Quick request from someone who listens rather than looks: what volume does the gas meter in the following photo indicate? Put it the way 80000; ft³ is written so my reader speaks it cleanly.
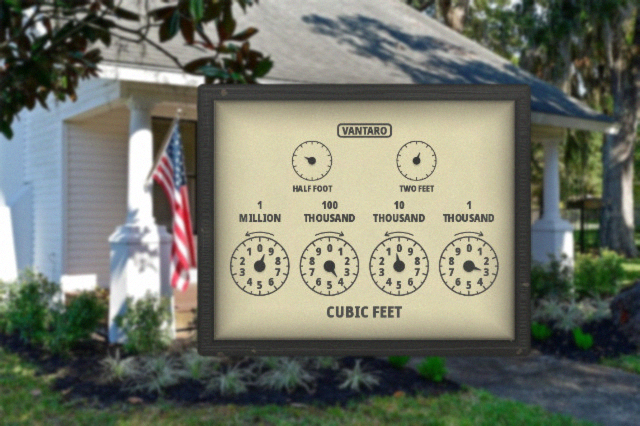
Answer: 940300; ft³
